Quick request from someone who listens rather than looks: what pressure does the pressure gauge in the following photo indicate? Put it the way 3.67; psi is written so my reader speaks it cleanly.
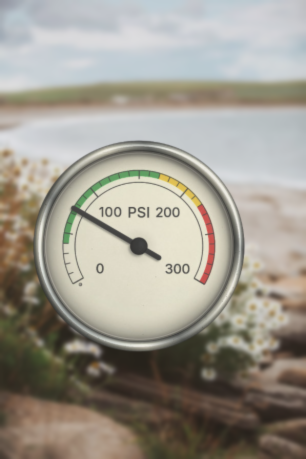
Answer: 75; psi
